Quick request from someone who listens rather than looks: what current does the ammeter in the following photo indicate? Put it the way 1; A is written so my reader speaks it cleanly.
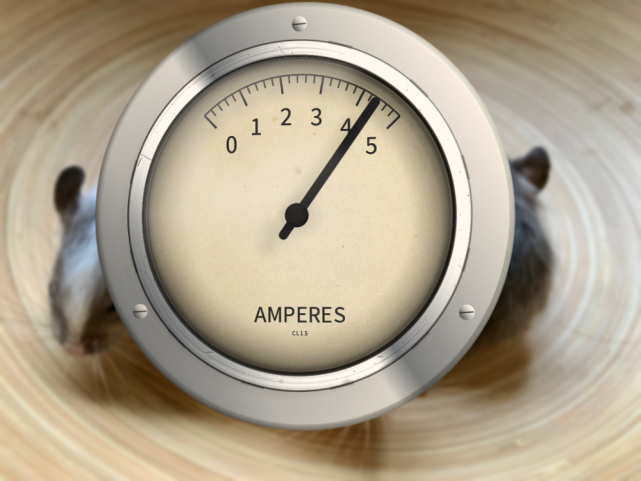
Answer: 4.4; A
